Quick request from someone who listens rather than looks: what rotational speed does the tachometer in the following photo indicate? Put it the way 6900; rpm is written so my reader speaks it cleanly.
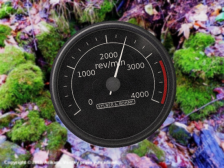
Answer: 2400; rpm
